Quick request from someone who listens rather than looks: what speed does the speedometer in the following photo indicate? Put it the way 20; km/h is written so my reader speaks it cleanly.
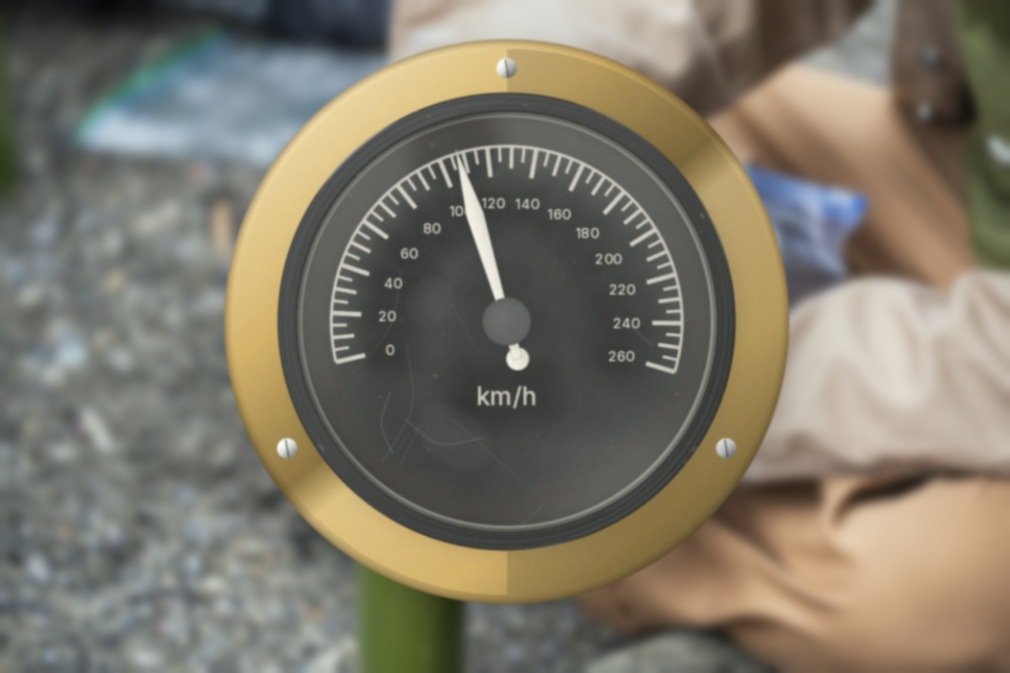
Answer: 107.5; km/h
